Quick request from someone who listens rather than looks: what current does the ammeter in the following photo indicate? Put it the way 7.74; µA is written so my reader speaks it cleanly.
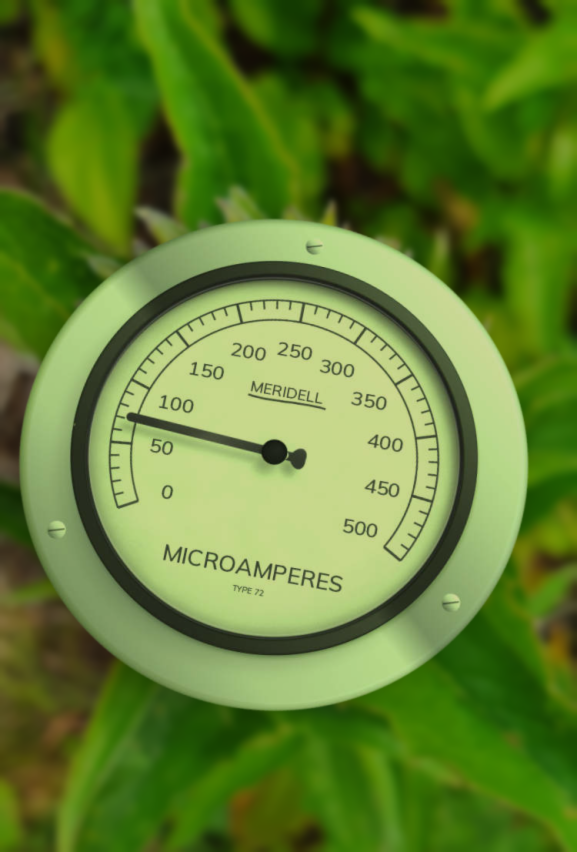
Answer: 70; µA
